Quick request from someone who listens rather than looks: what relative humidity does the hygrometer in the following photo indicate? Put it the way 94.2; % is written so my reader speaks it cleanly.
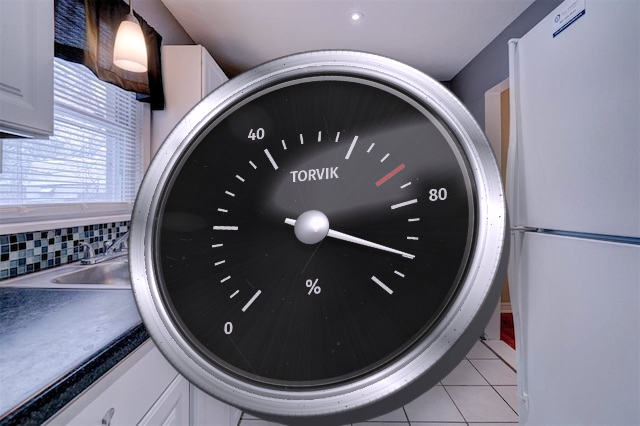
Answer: 92; %
